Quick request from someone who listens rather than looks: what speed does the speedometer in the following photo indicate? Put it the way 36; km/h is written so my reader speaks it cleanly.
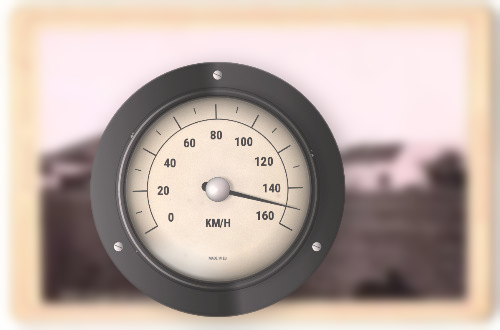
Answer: 150; km/h
